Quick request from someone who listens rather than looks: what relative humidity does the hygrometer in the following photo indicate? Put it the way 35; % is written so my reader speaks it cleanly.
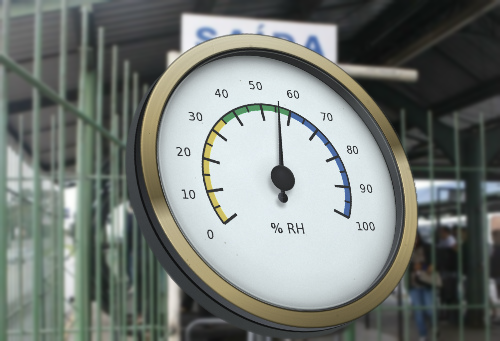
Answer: 55; %
